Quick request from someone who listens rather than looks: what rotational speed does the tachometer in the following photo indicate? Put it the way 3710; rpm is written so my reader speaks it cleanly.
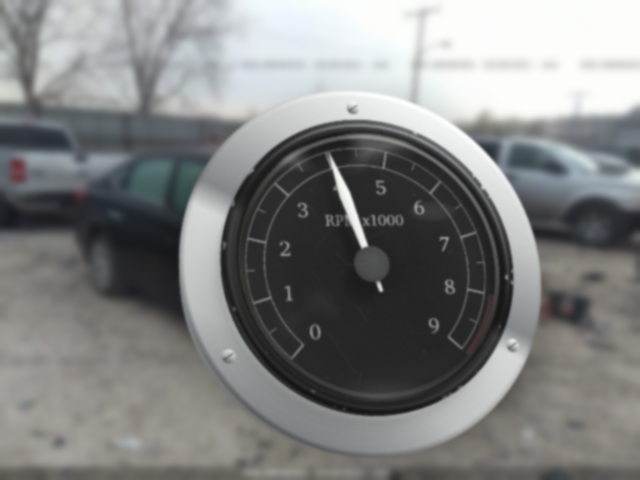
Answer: 4000; rpm
